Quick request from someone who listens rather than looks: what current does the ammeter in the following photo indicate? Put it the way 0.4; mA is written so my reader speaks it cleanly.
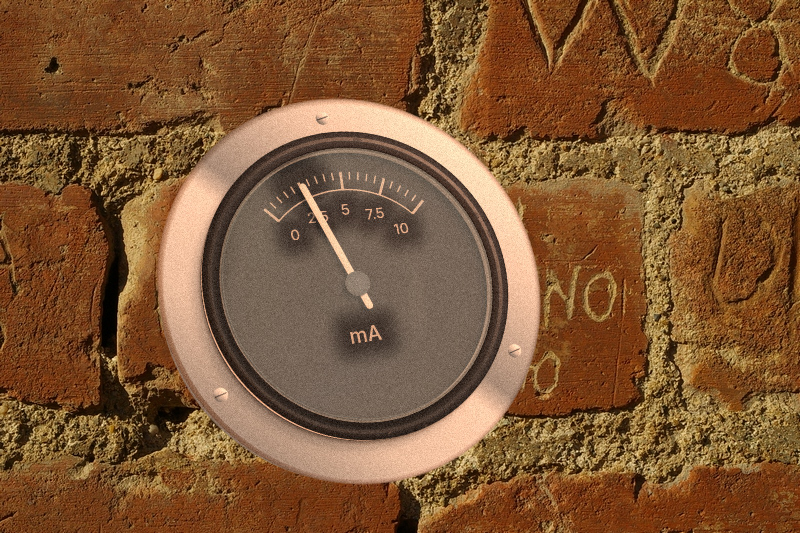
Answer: 2.5; mA
